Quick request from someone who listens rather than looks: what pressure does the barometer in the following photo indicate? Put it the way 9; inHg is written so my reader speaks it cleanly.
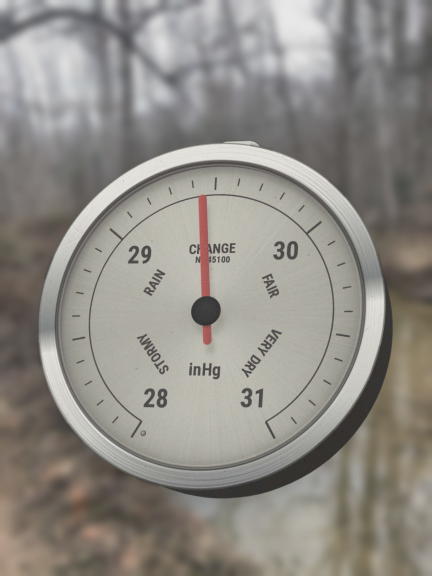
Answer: 29.45; inHg
